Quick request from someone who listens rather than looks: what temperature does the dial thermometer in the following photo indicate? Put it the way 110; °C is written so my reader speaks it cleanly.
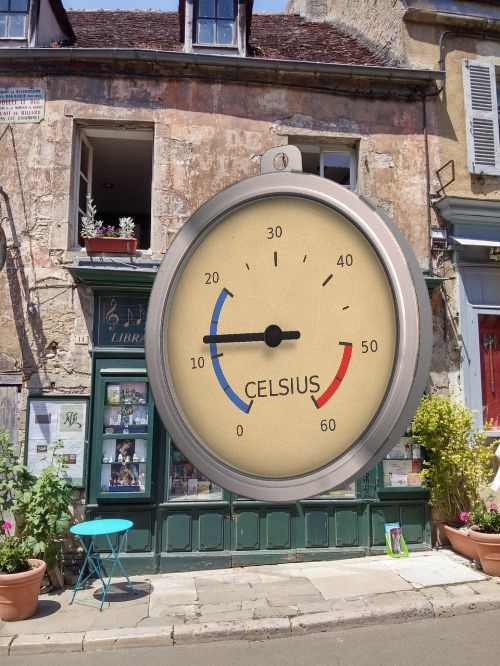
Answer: 12.5; °C
